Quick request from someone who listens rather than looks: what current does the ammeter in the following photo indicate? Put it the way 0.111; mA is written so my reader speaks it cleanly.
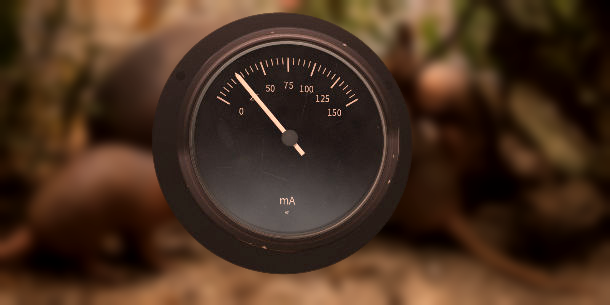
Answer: 25; mA
